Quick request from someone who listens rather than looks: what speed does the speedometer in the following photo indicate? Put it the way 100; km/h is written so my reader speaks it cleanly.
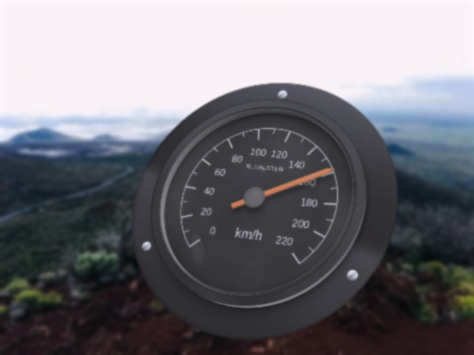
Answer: 160; km/h
